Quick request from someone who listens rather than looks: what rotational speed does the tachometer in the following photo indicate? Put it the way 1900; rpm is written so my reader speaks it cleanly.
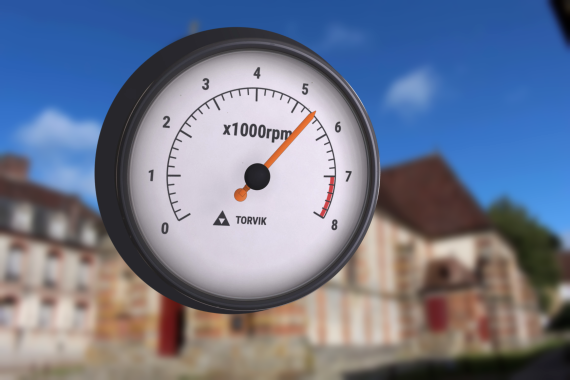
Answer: 5400; rpm
